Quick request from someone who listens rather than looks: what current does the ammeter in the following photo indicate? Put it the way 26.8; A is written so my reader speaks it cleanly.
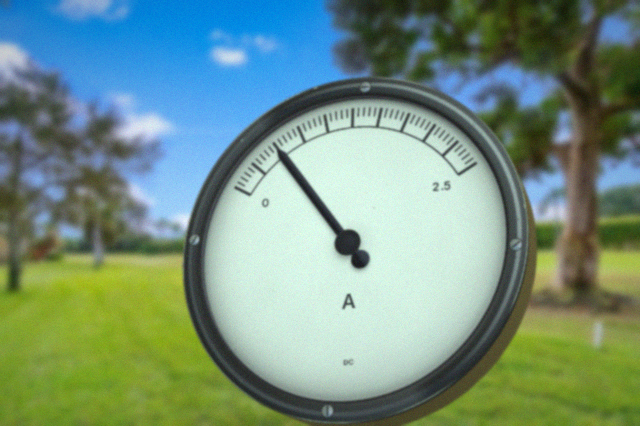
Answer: 0.5; A
